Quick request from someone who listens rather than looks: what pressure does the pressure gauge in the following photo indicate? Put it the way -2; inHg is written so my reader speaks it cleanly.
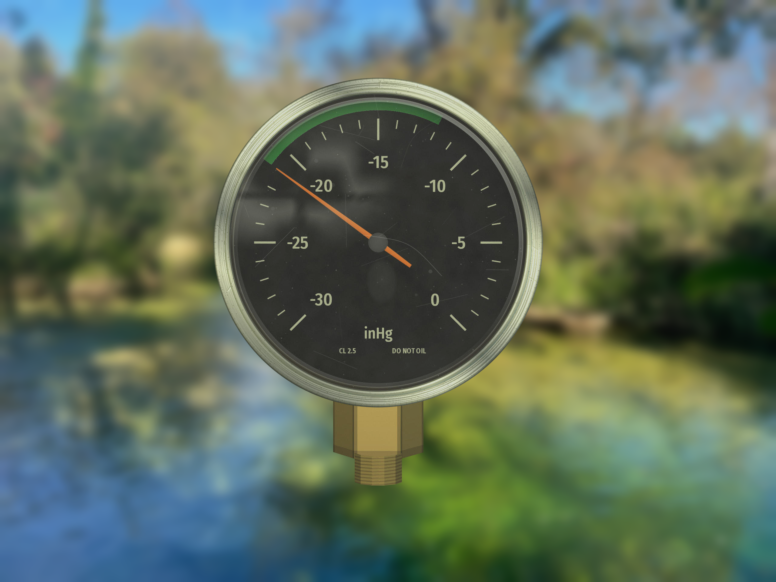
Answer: -21; inHg
